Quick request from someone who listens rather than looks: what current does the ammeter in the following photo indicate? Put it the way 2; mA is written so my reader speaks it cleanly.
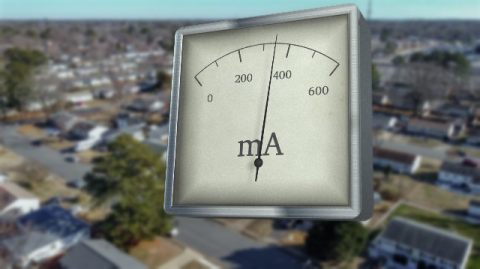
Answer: 350; mA
